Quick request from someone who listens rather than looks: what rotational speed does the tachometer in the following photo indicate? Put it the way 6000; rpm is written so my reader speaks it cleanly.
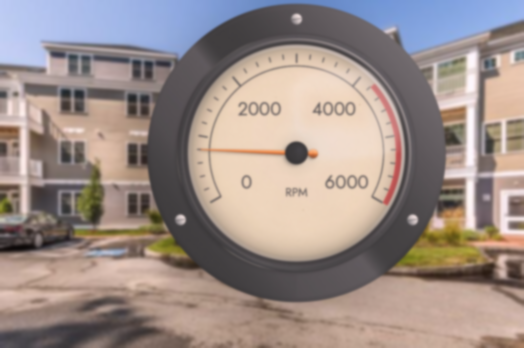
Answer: 800; rpm
